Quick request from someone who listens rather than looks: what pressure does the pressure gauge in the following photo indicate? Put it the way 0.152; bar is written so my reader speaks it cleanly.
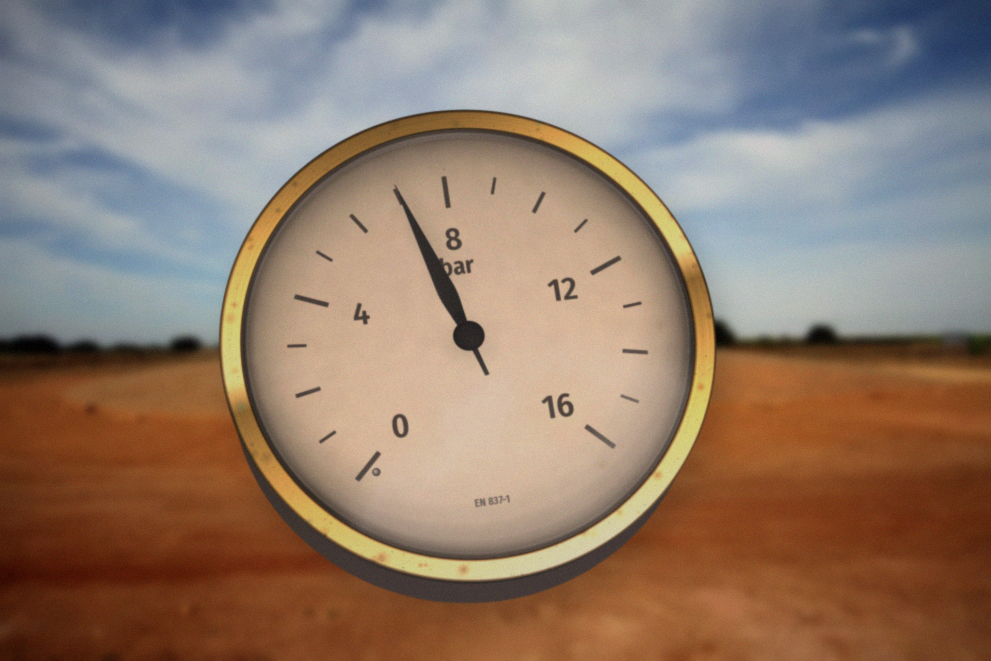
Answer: 7; bar
